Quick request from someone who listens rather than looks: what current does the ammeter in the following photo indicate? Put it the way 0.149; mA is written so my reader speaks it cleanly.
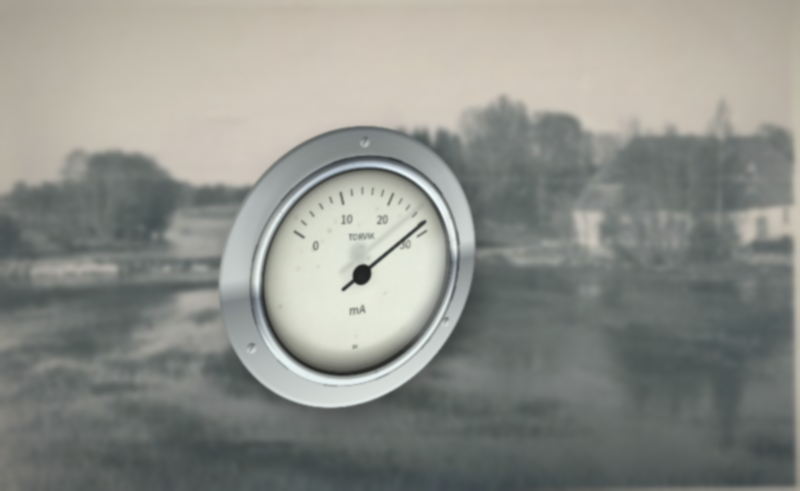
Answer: 28; mA
